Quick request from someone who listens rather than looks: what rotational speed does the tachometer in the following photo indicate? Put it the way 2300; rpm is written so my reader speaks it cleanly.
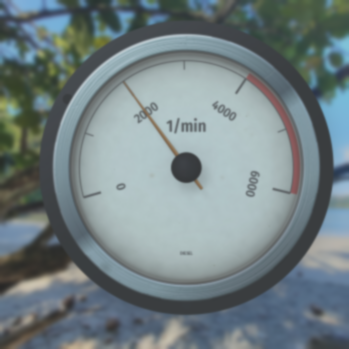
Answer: 2000; rpm
